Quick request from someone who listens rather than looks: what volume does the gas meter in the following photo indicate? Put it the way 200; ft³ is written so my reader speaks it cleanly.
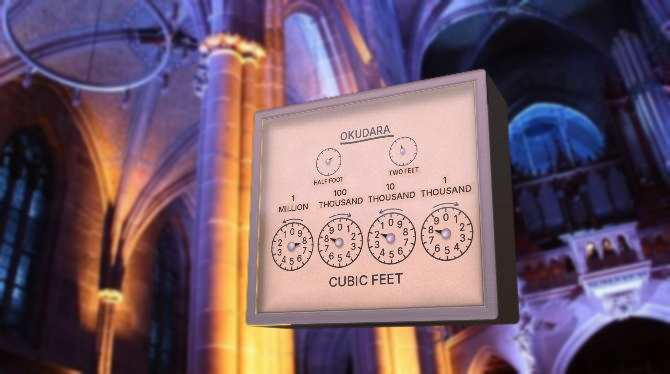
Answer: 781800; ft³
